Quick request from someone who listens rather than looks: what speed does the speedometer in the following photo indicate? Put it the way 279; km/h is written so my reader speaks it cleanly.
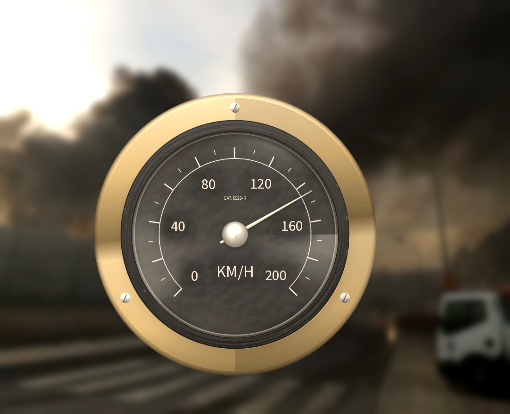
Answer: 145; km/h
